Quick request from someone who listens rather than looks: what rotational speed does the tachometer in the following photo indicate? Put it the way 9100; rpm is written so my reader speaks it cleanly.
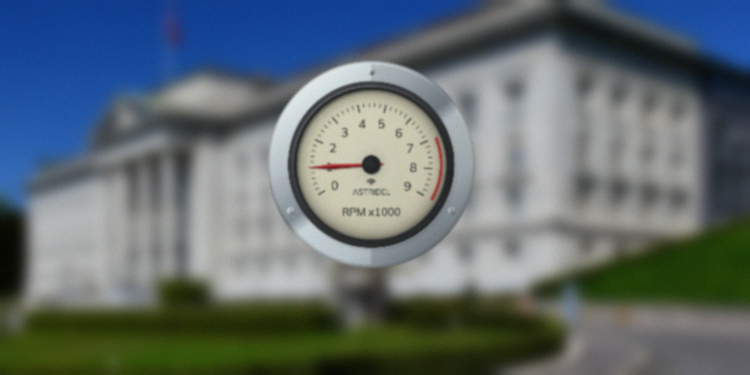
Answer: 1000; rpm
